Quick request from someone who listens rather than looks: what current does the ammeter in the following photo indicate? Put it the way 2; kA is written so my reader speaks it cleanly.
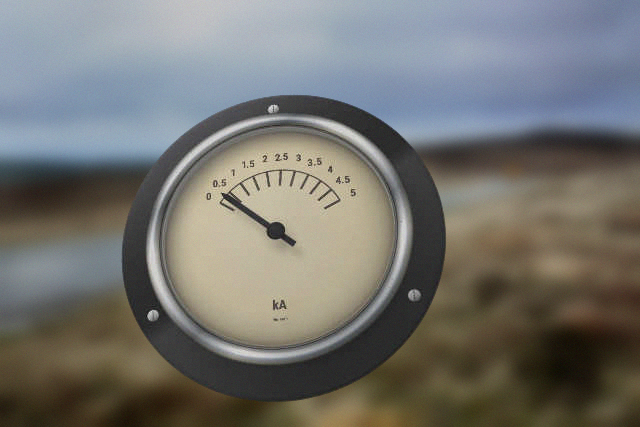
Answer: 0.25; kA
